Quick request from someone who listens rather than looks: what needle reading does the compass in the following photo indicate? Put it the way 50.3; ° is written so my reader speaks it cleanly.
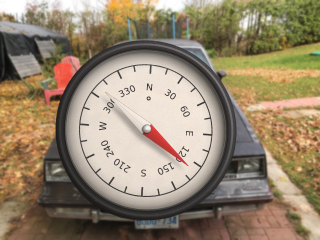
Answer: 127.5; °
